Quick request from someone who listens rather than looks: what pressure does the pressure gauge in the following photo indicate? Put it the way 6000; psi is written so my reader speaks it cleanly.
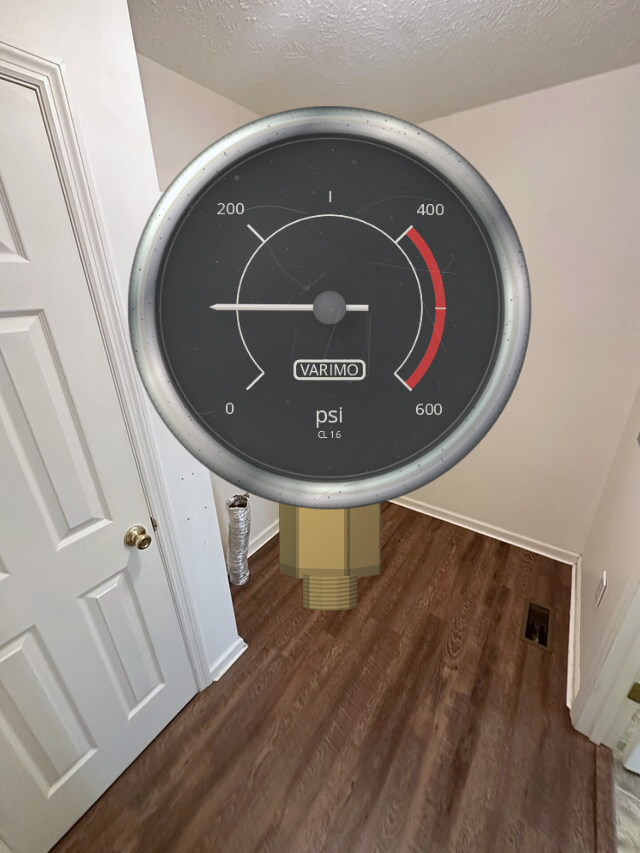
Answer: 100; psi
